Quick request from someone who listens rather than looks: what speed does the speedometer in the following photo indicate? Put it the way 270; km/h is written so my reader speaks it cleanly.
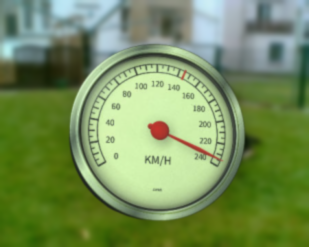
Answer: 235; km/h
